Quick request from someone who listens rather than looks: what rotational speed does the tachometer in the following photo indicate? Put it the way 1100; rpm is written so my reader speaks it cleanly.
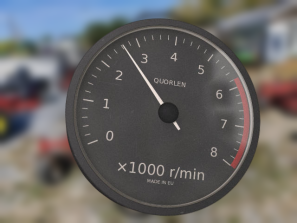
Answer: 2600; rpm
